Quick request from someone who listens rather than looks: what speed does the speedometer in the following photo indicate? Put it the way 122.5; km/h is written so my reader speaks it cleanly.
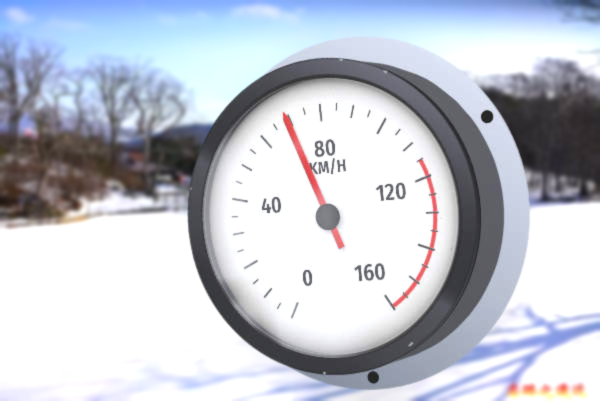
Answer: 70; km/h
